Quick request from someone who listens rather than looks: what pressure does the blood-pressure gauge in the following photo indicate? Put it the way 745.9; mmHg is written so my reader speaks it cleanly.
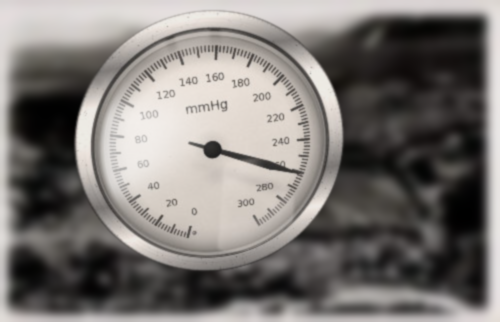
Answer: 260; mmHg
